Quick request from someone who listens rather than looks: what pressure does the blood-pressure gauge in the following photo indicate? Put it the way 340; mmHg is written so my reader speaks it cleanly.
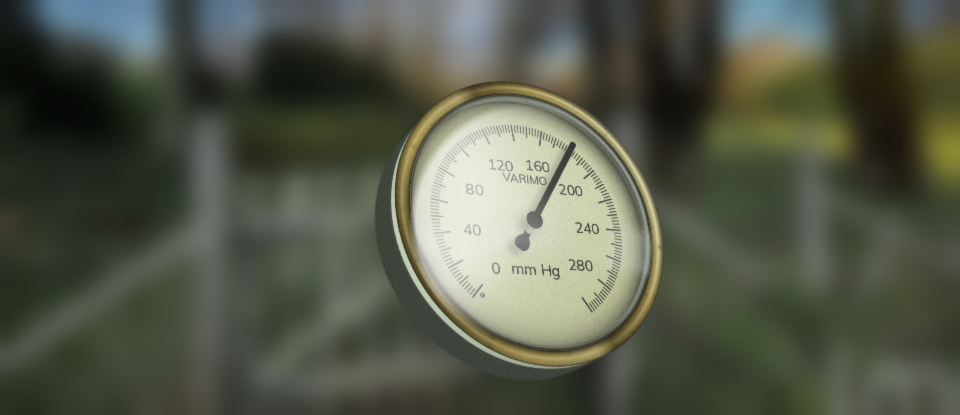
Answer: 180; mmHg
